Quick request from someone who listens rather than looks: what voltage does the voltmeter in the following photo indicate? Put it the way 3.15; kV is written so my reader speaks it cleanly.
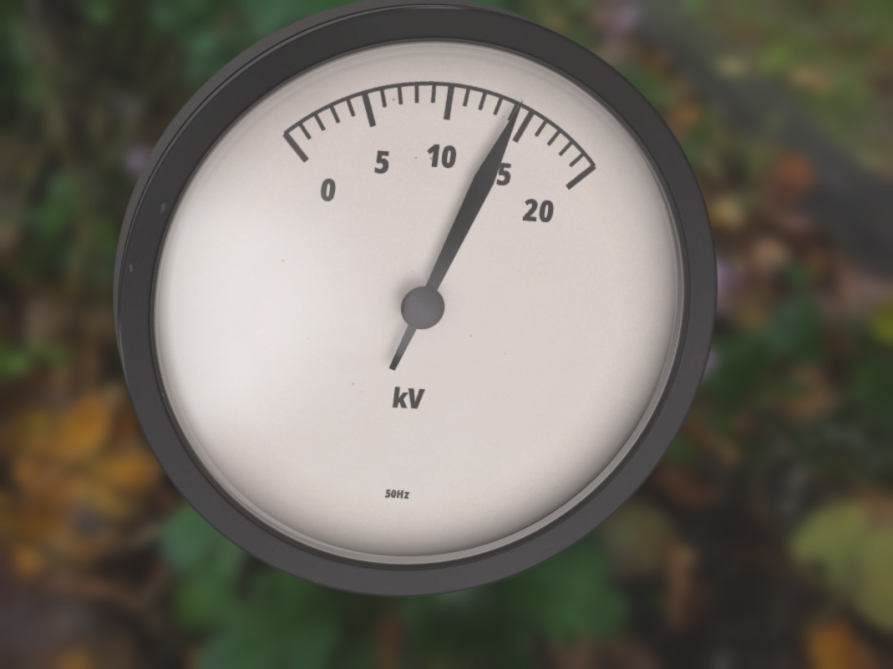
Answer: 14; kV
